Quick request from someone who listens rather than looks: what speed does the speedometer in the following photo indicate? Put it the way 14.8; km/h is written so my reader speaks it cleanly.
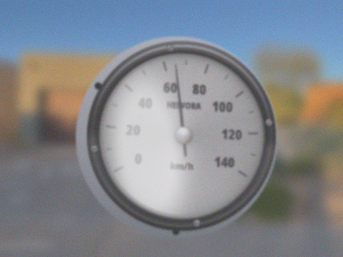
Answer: 65; km/h
